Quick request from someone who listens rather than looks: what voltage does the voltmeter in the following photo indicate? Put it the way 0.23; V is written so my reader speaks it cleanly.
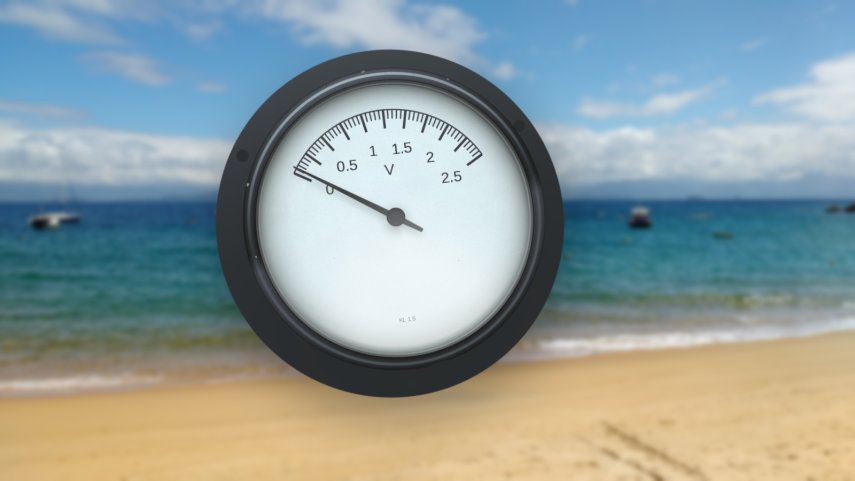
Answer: 0.05; V
